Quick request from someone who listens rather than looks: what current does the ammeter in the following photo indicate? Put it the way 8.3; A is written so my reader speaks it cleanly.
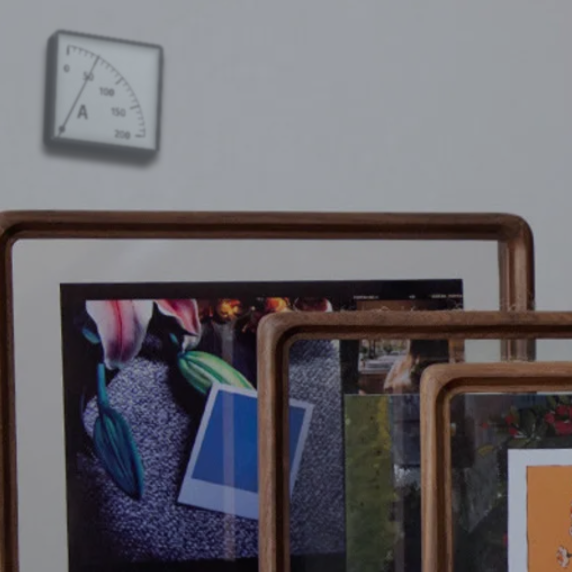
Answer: 50; A
